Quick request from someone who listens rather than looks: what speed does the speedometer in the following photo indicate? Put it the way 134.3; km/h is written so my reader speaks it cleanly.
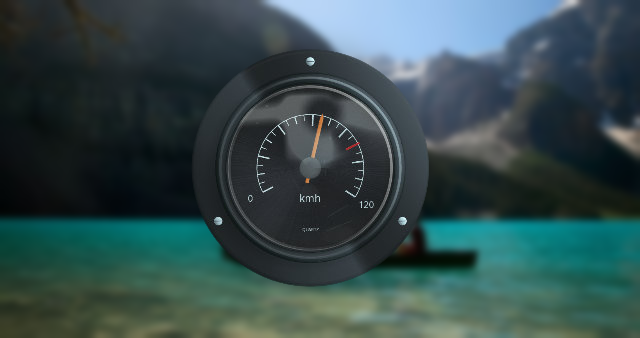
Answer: 65; km/h
